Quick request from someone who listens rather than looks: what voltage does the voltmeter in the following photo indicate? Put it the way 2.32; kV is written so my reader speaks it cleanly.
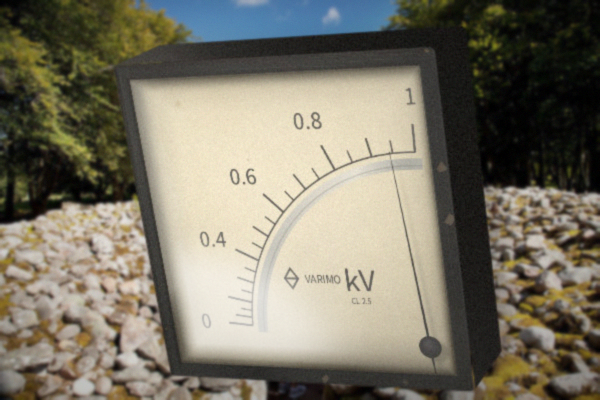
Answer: 0.95; kV
